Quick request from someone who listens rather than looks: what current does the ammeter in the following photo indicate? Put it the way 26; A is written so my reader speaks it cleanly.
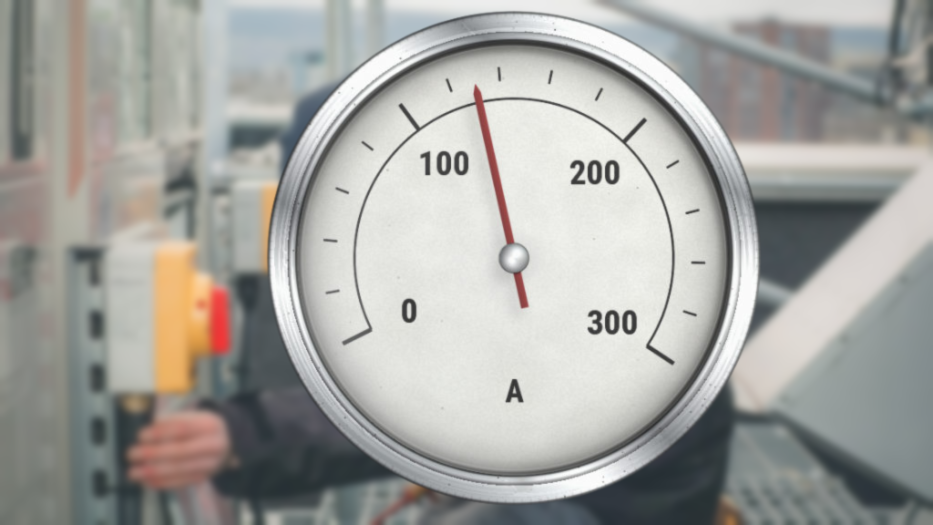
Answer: 130; A
